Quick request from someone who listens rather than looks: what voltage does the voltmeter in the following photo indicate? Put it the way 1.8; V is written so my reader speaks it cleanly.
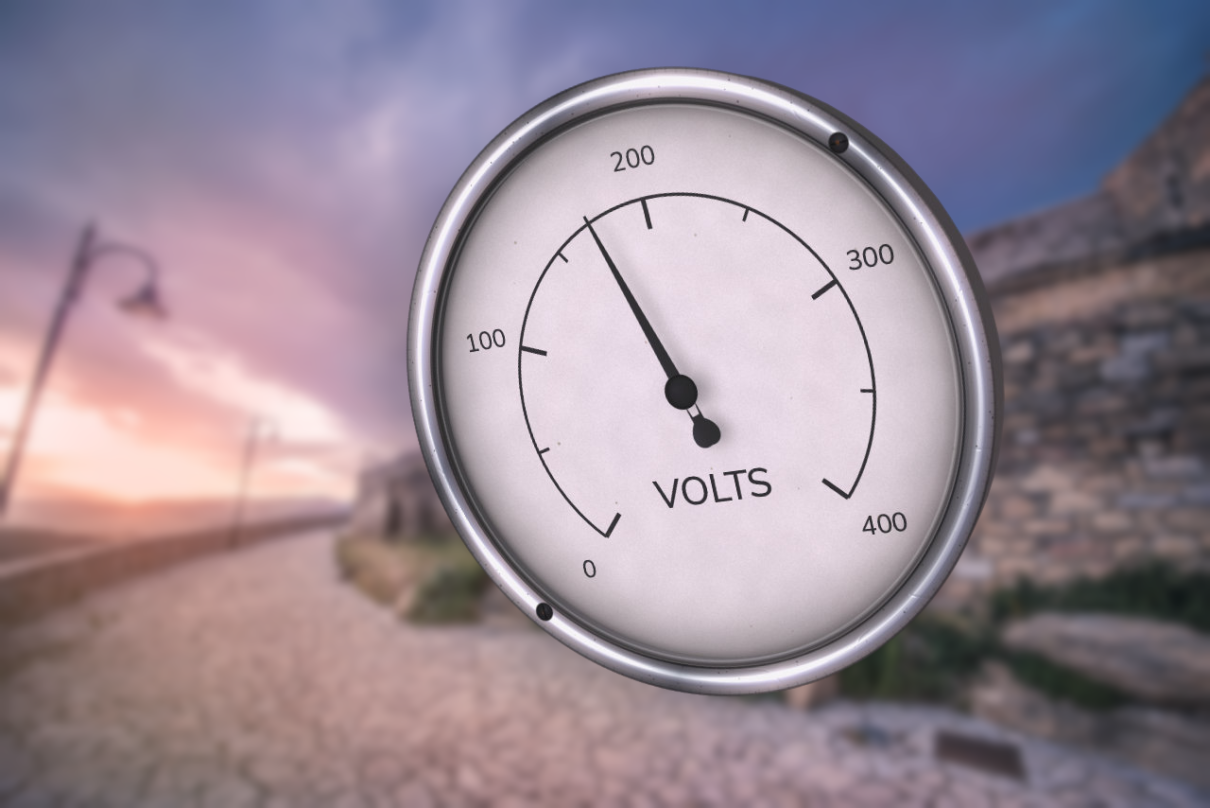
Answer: 175; V
